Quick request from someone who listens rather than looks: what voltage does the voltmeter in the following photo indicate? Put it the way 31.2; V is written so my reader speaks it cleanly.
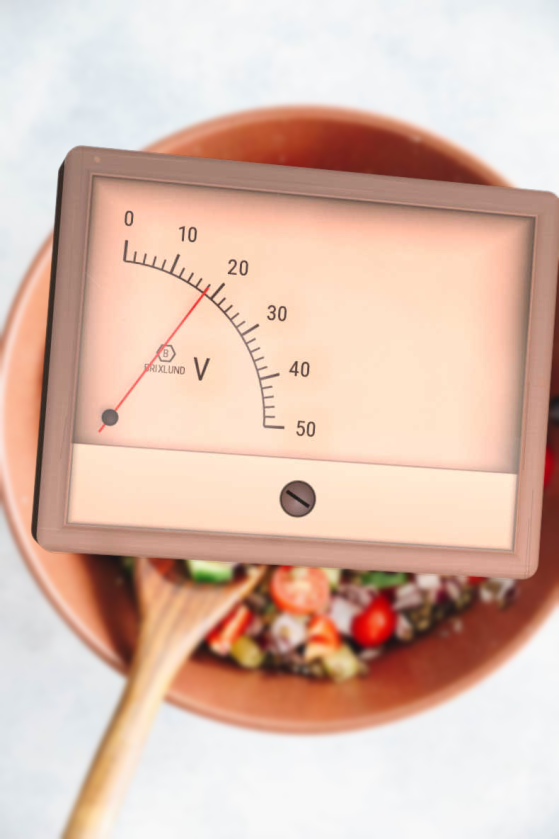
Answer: 18; V
